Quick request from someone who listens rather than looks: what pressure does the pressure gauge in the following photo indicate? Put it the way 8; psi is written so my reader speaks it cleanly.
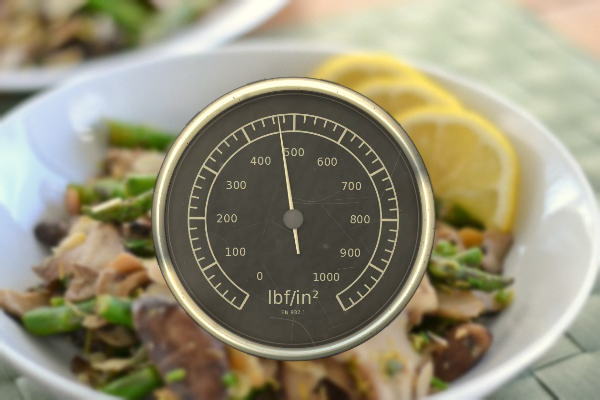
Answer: 470; psi
